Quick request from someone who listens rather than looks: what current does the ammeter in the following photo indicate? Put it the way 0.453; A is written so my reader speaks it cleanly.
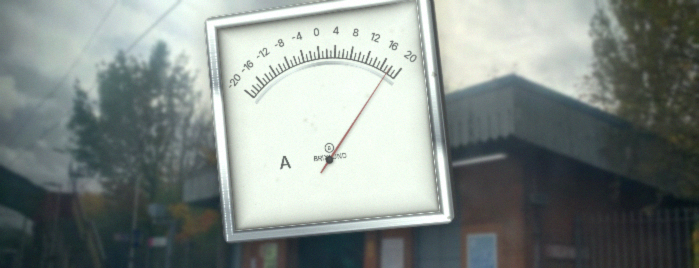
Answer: 18; A
